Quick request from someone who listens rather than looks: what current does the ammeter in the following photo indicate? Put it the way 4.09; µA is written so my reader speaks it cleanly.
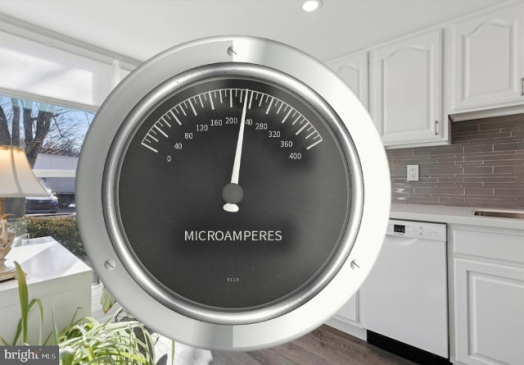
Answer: 230; µA
